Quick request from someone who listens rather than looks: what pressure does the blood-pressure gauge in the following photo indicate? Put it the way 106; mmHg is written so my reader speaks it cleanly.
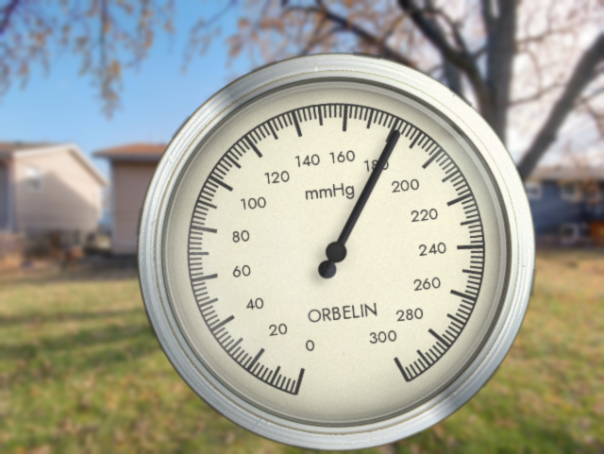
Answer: 182; mmHg
